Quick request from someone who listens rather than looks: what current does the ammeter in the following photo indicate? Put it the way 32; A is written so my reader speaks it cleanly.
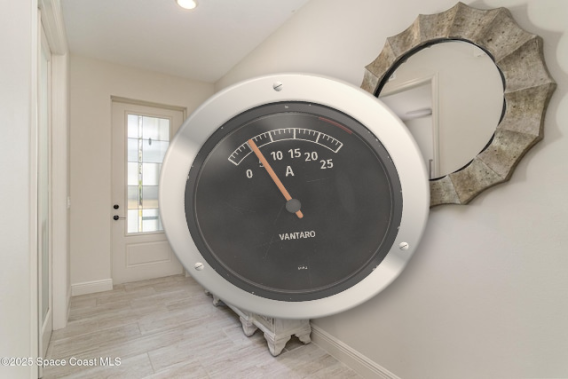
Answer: 6; A
